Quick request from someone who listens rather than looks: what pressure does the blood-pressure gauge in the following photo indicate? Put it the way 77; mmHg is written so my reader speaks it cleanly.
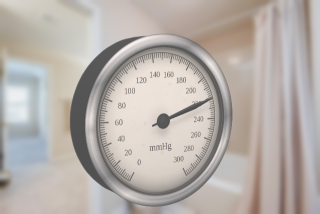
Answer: 220; mmHg
